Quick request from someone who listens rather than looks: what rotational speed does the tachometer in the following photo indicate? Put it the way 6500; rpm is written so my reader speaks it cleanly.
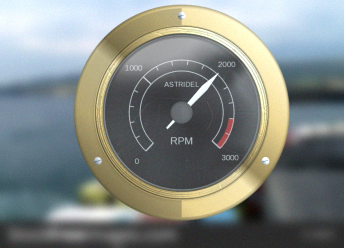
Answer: 2000; rpm
